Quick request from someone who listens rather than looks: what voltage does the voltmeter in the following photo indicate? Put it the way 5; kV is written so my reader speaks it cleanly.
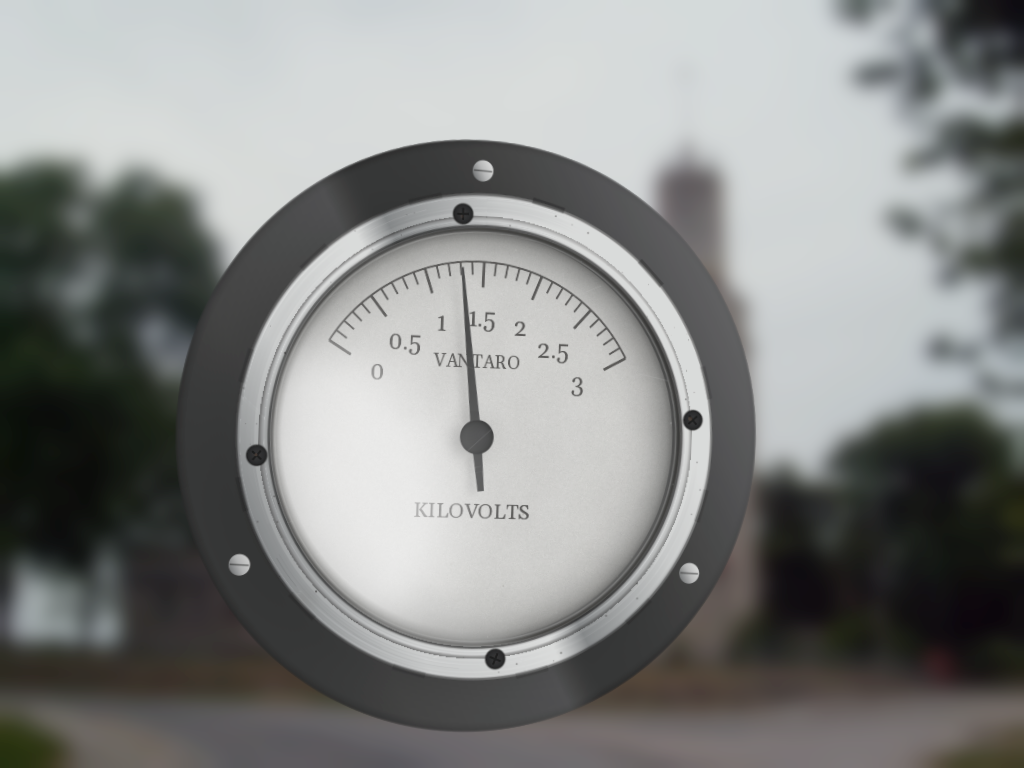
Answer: 1.3; kV
